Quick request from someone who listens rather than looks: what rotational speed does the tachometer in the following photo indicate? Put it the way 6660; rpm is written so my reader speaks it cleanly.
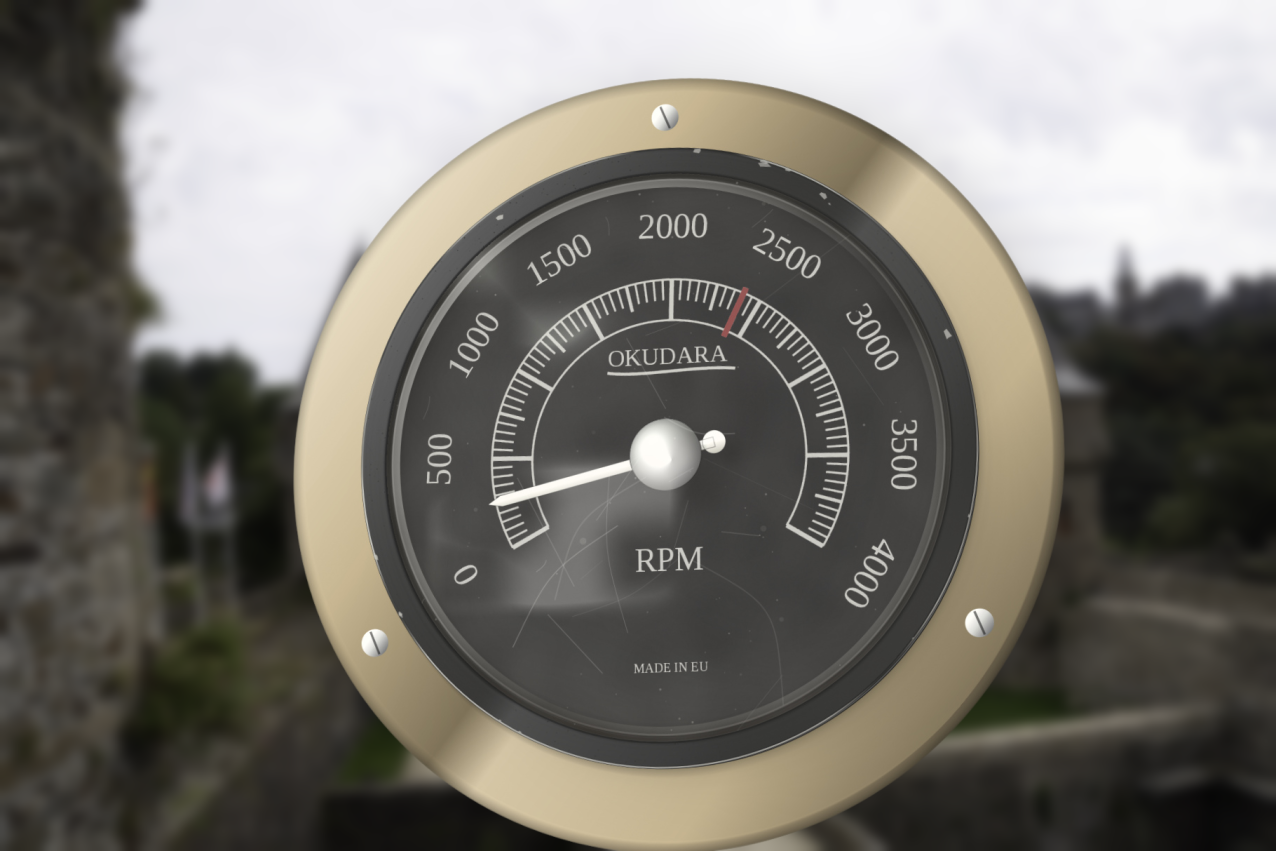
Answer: 250; rpm
